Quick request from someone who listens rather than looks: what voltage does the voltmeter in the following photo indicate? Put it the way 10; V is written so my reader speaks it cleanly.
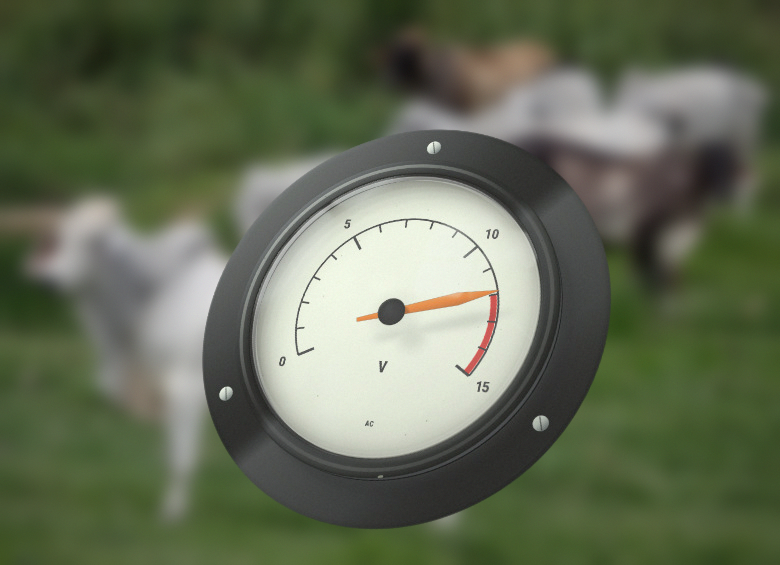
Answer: 12; V
